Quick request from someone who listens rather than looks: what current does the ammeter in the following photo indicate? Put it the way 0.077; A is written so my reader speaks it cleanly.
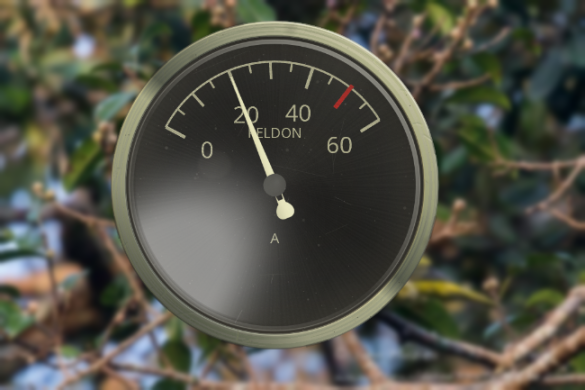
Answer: 20; A
